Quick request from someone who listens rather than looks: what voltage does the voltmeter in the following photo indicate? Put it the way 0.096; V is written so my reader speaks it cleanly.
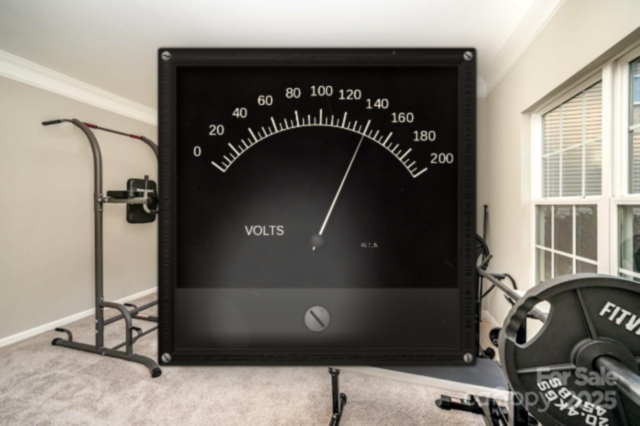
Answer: 140; V
